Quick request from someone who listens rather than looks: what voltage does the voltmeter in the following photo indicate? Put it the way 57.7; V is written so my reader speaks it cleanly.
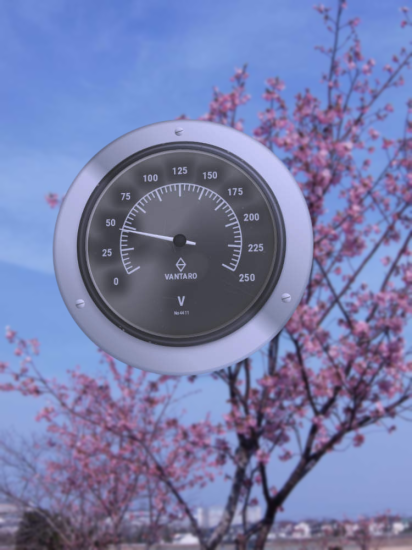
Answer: 45; V
